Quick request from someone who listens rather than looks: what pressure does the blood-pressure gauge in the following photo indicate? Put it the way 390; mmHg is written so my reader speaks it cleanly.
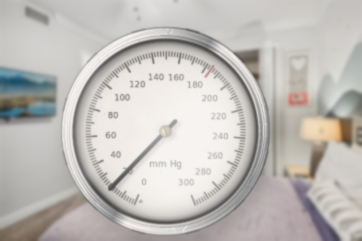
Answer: 20; mmHg
